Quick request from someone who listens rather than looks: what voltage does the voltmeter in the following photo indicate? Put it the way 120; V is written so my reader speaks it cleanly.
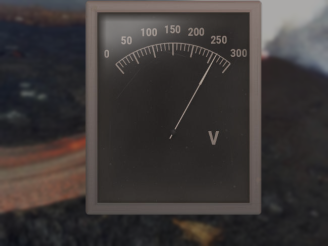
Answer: 260; V
